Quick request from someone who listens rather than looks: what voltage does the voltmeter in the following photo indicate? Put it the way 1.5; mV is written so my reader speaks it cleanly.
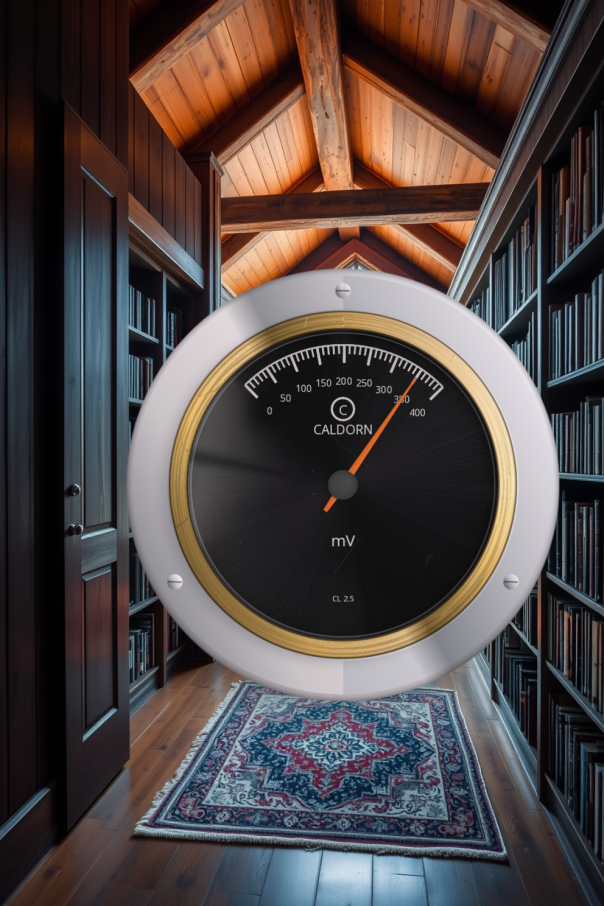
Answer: 350; mV
